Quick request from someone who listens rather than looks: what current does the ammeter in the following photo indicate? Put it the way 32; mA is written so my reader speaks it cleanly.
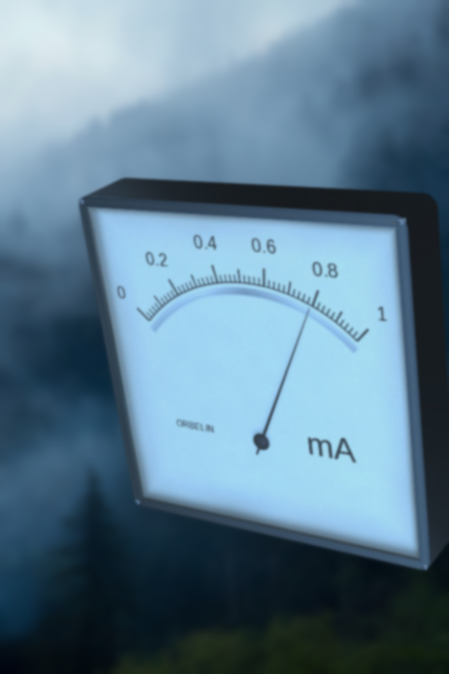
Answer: 0.8; mA
